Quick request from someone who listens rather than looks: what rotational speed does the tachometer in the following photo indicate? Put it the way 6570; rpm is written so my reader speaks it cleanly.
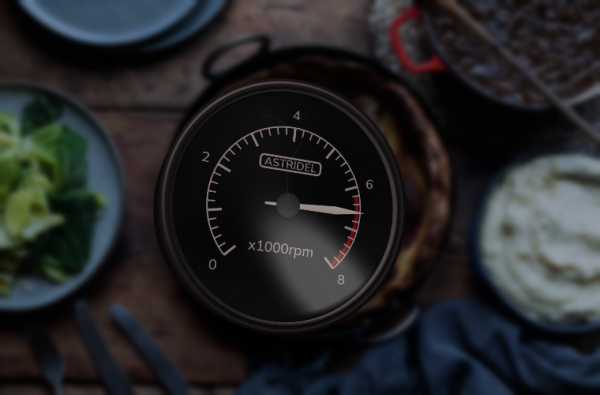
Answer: 6600; rpm
